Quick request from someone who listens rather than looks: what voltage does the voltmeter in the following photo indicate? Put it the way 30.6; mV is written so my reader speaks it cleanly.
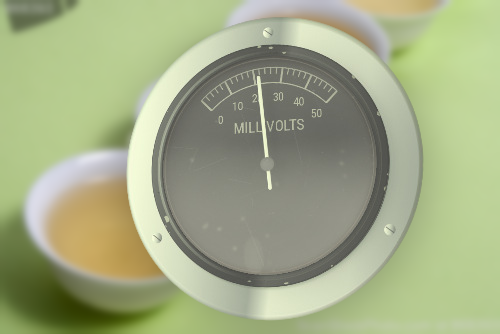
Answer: 22; mV
